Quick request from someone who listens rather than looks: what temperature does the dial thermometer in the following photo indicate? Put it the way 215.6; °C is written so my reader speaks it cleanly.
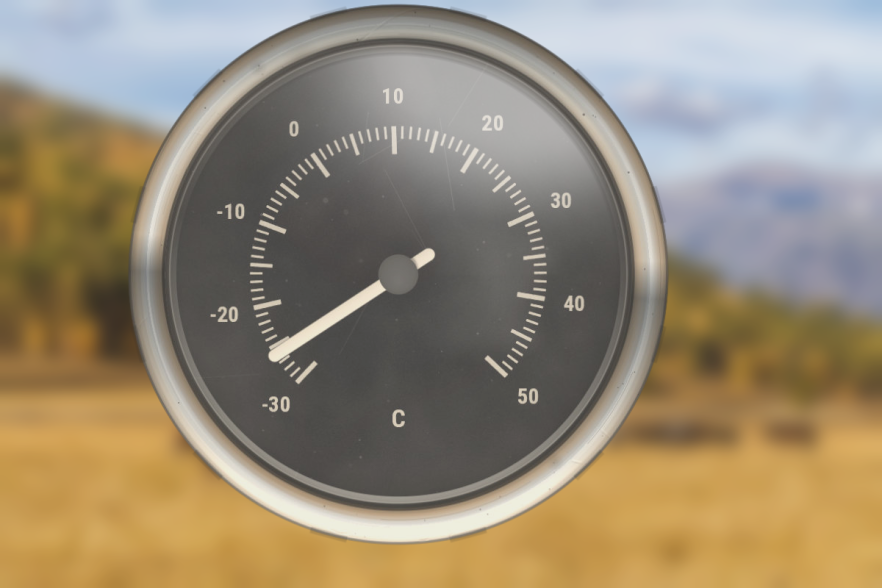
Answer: -26; °C
